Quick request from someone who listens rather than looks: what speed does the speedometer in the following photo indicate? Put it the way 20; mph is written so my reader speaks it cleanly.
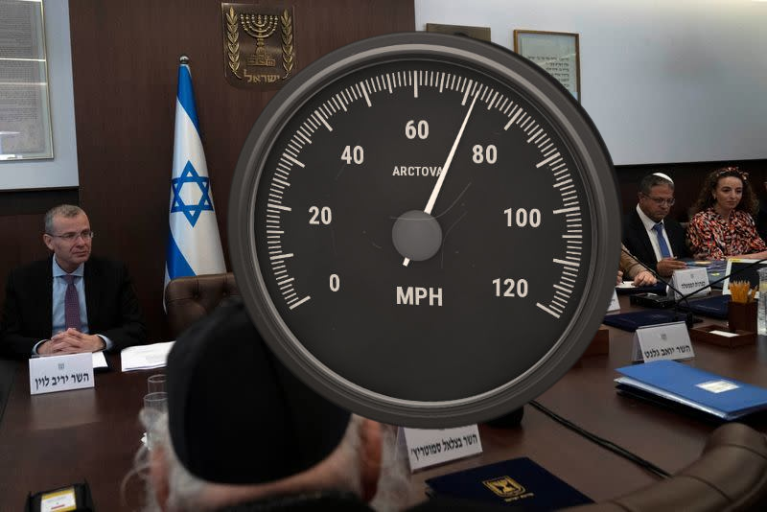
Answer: 72; mph
